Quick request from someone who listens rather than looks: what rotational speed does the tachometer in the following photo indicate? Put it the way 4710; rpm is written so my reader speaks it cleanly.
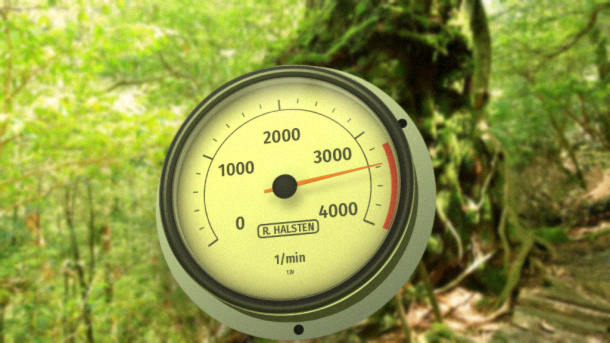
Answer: 3400; rpm
